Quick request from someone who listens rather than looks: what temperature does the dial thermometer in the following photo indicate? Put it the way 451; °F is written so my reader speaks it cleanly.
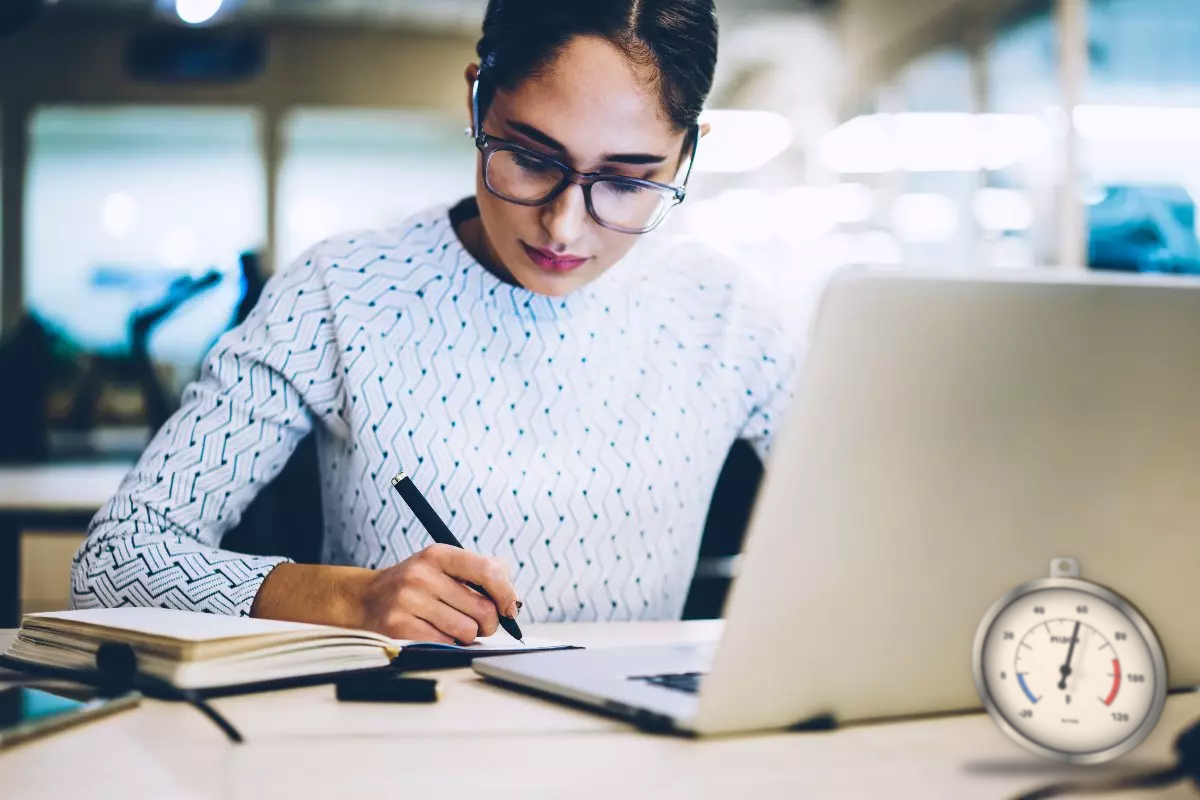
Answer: 60; °F
